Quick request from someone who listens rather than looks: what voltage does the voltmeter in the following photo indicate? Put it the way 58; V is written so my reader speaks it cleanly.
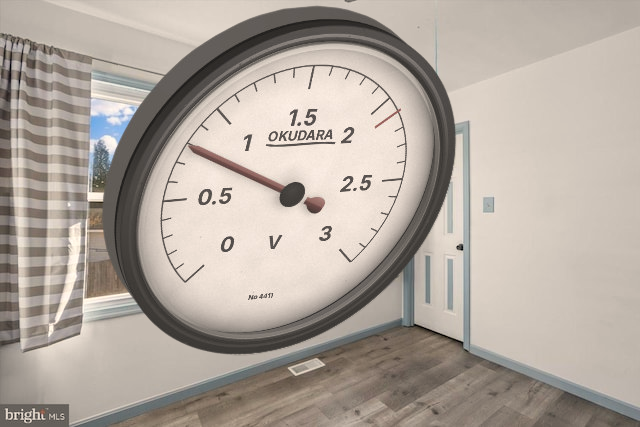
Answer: 0.8; V
